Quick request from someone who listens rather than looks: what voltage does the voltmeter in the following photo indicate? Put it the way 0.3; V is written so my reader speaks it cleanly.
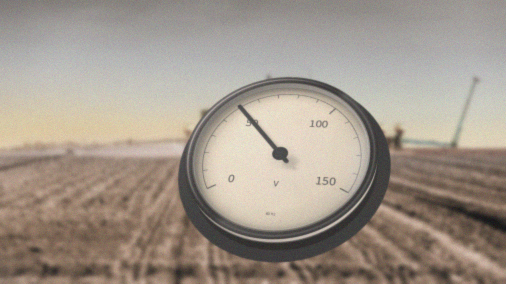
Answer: 50; V
